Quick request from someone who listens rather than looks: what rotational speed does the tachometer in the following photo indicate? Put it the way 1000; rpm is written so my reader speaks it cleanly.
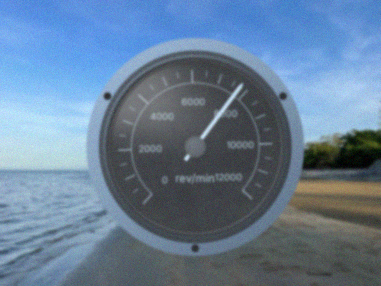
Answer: 7750; rpm
